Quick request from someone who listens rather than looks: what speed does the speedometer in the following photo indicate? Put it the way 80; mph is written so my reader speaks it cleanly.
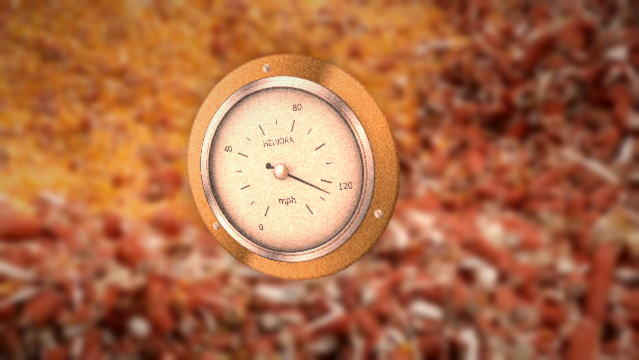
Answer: 125; mph
